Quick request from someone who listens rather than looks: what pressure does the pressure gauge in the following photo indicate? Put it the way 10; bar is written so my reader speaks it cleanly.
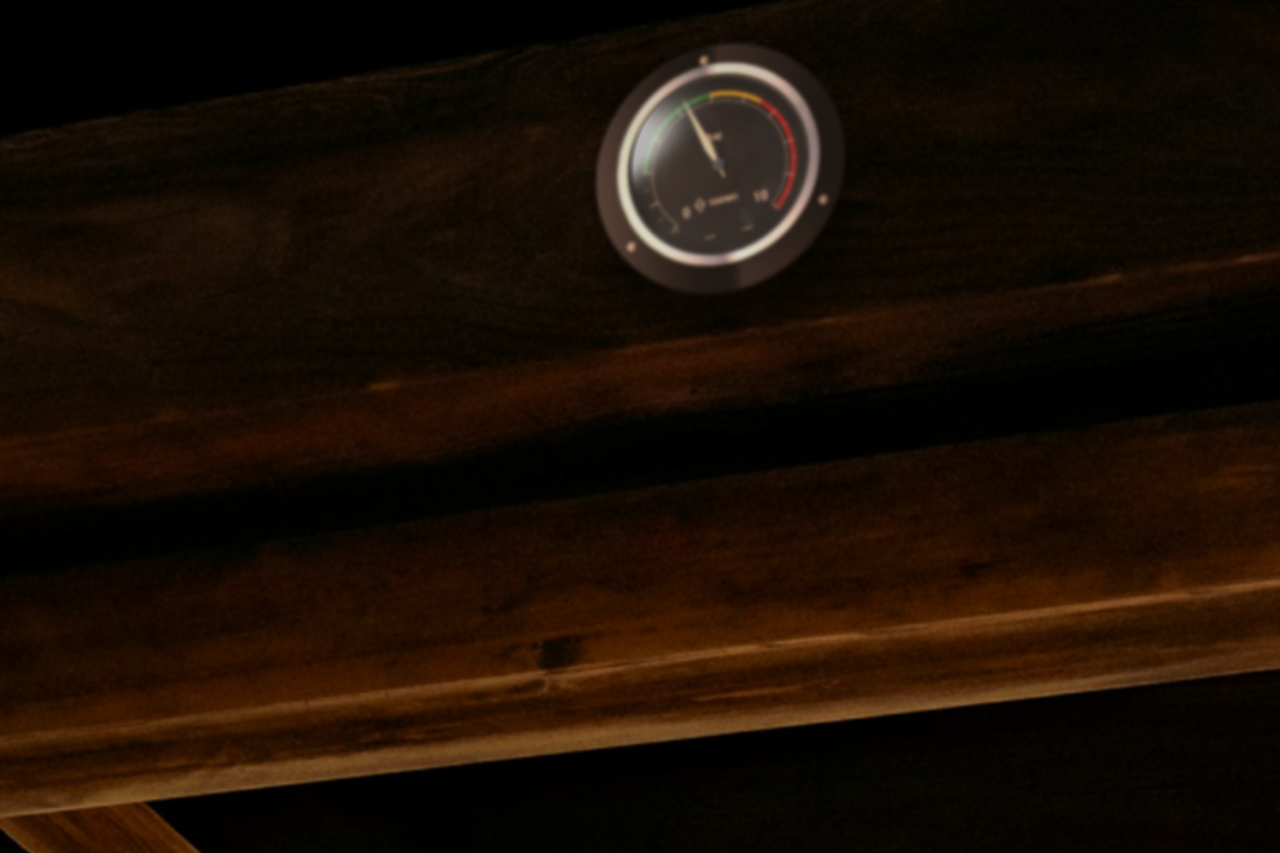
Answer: 4.25; bar
